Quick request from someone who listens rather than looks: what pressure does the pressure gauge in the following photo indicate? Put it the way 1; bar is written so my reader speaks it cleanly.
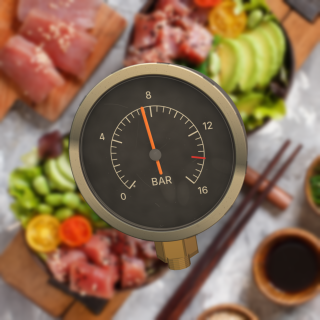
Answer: 7.5; bar
